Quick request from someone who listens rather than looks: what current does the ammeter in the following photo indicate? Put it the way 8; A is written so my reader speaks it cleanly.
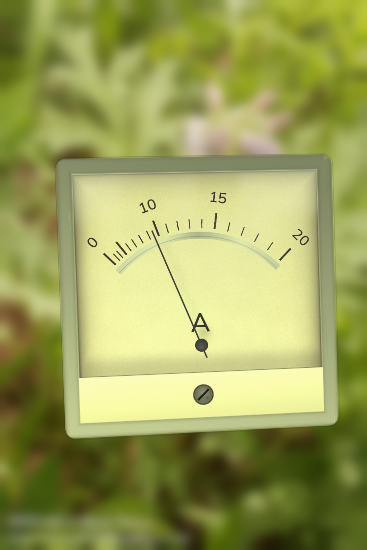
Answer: 9.5; A
